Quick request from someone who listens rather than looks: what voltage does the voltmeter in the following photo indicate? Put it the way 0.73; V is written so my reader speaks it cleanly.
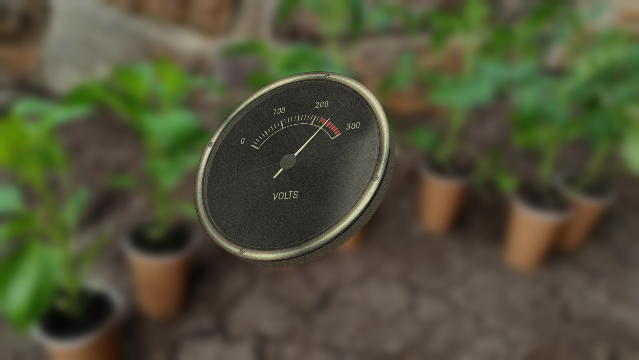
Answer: 250; V
